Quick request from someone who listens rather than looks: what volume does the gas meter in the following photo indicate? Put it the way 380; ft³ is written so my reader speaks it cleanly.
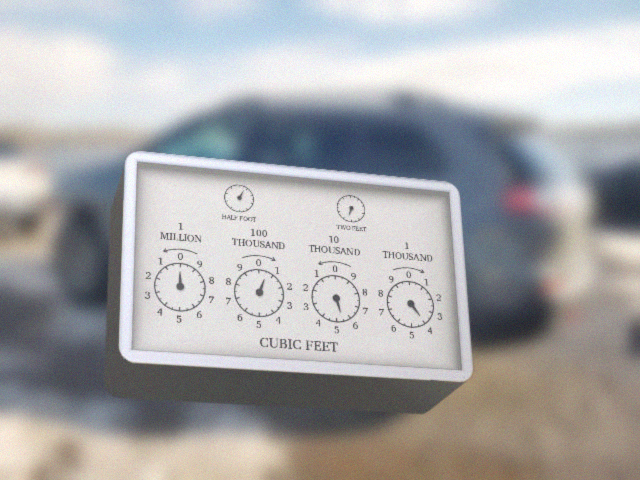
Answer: 5400; ft³
